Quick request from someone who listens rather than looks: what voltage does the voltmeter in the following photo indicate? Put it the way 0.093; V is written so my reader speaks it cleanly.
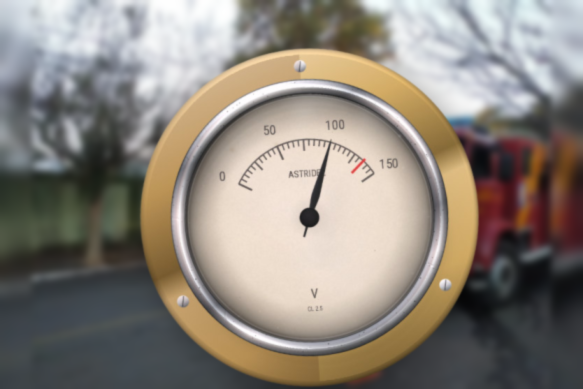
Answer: 100; V
